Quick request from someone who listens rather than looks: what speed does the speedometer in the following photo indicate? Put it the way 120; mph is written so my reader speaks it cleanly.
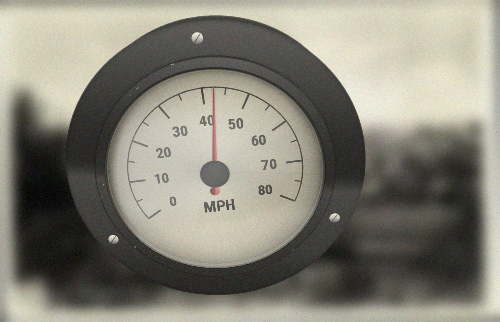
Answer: 42.5; mph
